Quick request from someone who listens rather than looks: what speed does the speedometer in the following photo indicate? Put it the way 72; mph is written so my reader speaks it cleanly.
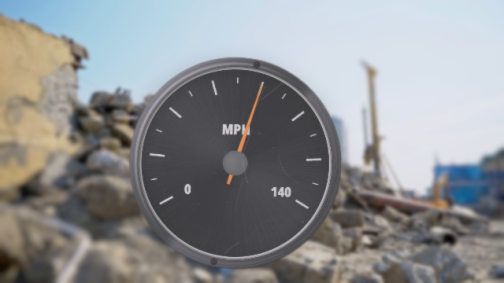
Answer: 80; mph
